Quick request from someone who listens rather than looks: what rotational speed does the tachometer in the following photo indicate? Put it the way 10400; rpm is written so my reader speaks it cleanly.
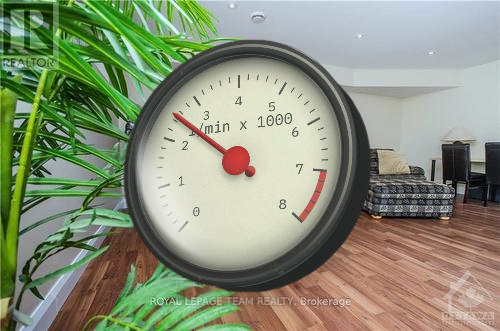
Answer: 2500; rpm
